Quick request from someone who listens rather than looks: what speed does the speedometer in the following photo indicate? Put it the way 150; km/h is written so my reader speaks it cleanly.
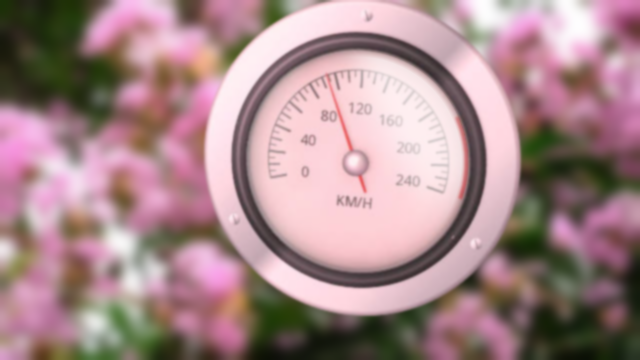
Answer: 95; km/h
